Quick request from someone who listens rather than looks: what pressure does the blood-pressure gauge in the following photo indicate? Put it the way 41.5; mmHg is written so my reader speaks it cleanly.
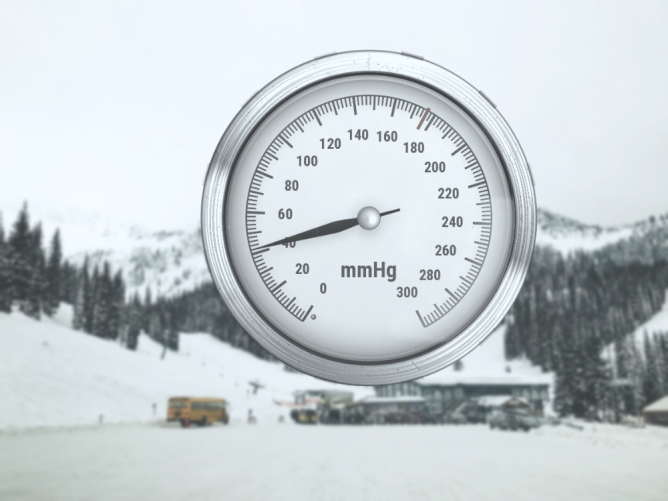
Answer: 42; mmHg
